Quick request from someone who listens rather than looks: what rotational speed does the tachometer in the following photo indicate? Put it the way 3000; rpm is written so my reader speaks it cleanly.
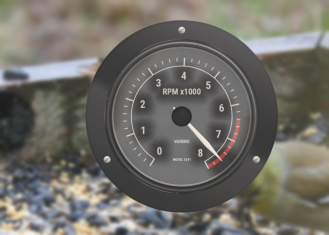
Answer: 7600; rpm
